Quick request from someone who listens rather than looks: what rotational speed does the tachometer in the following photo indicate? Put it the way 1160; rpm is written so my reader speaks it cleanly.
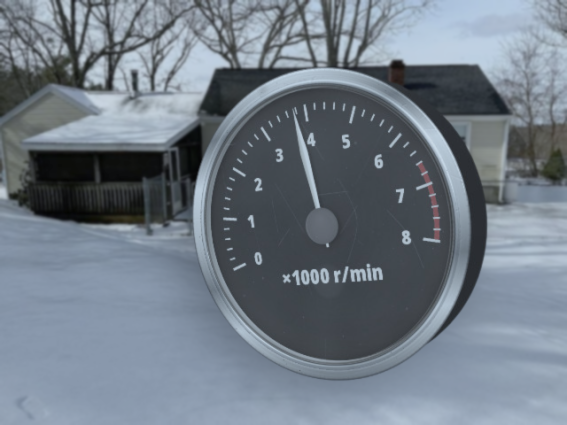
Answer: 3800; rpm
